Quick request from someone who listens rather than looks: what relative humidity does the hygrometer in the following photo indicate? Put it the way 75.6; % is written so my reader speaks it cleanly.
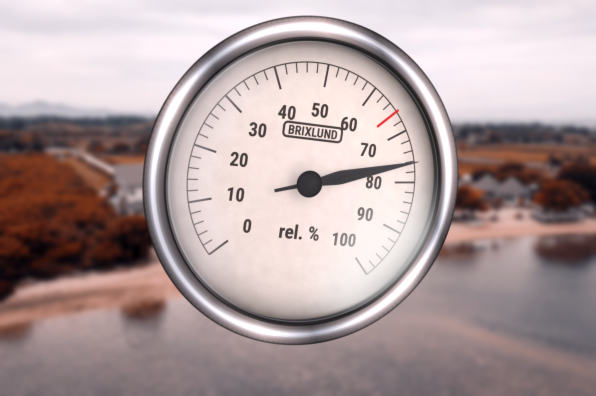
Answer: 76; %
